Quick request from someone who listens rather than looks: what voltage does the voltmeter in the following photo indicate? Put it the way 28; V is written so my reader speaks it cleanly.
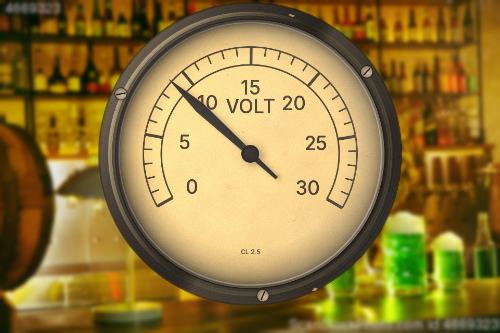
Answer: 9; V
